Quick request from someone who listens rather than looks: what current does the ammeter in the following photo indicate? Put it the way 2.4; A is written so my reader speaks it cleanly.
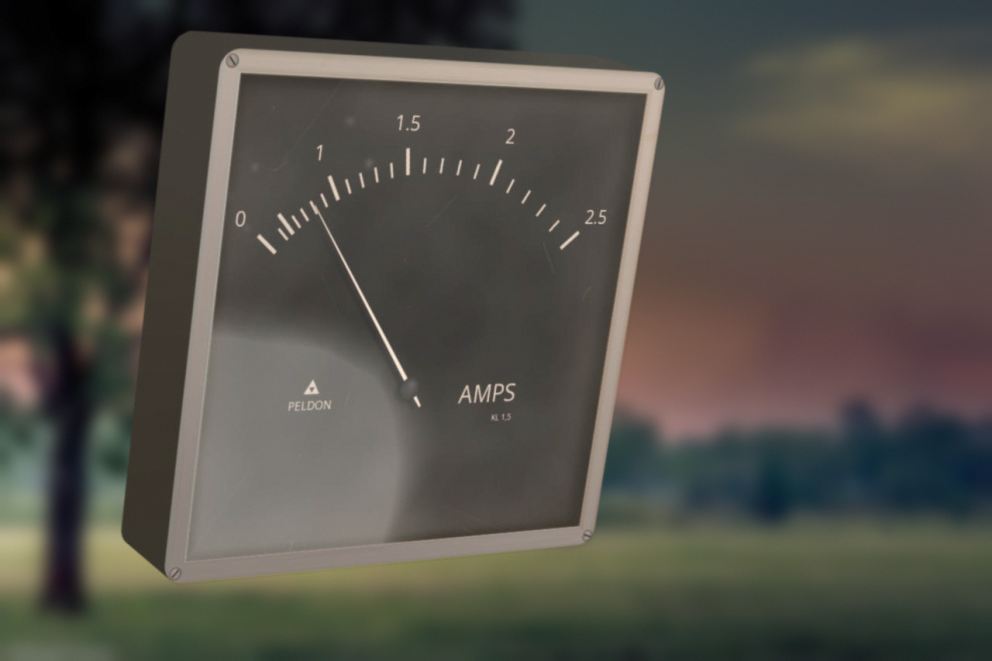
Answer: 0.8; A
